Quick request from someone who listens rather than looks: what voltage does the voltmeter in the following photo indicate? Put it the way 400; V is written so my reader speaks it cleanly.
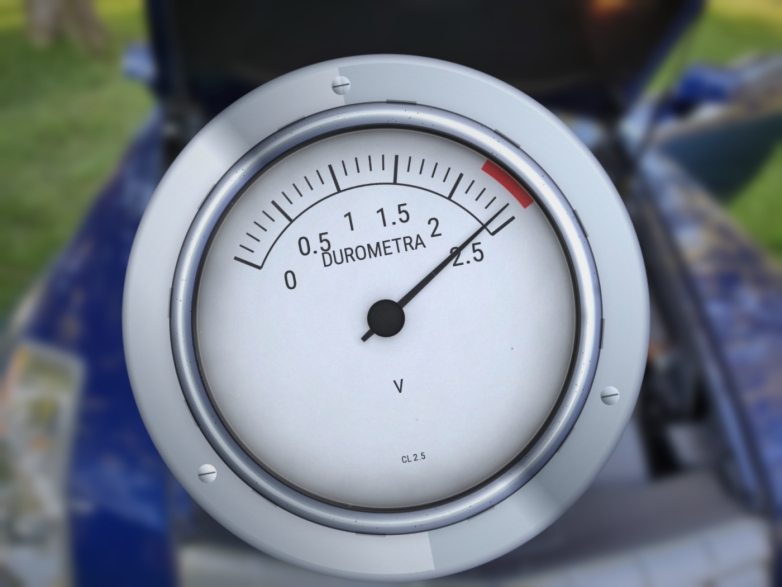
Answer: 2.4; V
